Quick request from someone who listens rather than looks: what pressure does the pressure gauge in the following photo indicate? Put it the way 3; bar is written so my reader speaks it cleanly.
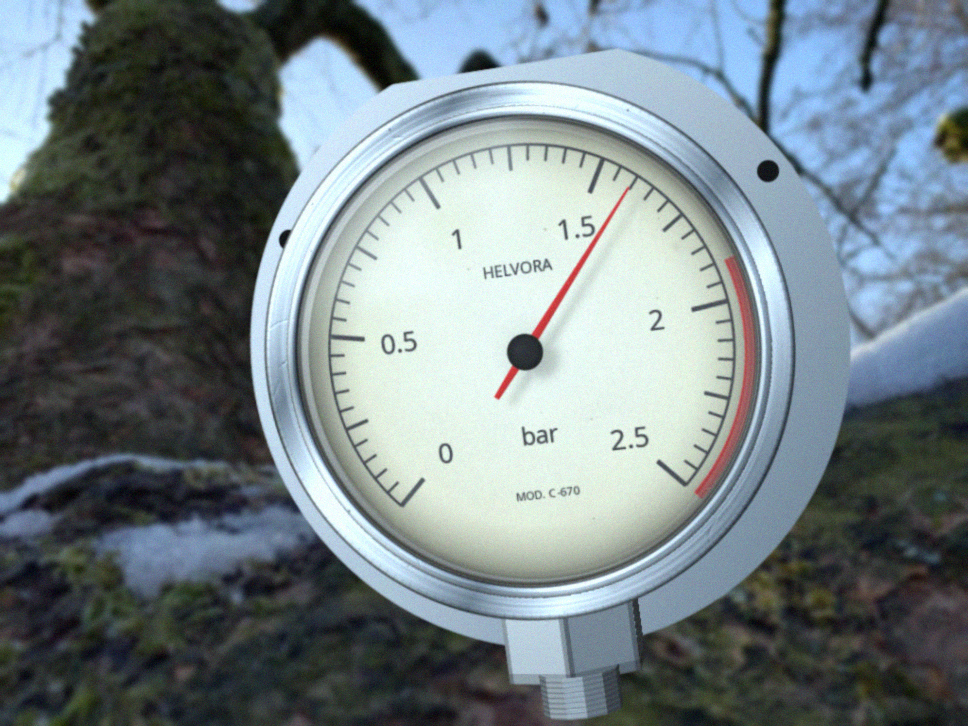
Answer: 1.6; bar
